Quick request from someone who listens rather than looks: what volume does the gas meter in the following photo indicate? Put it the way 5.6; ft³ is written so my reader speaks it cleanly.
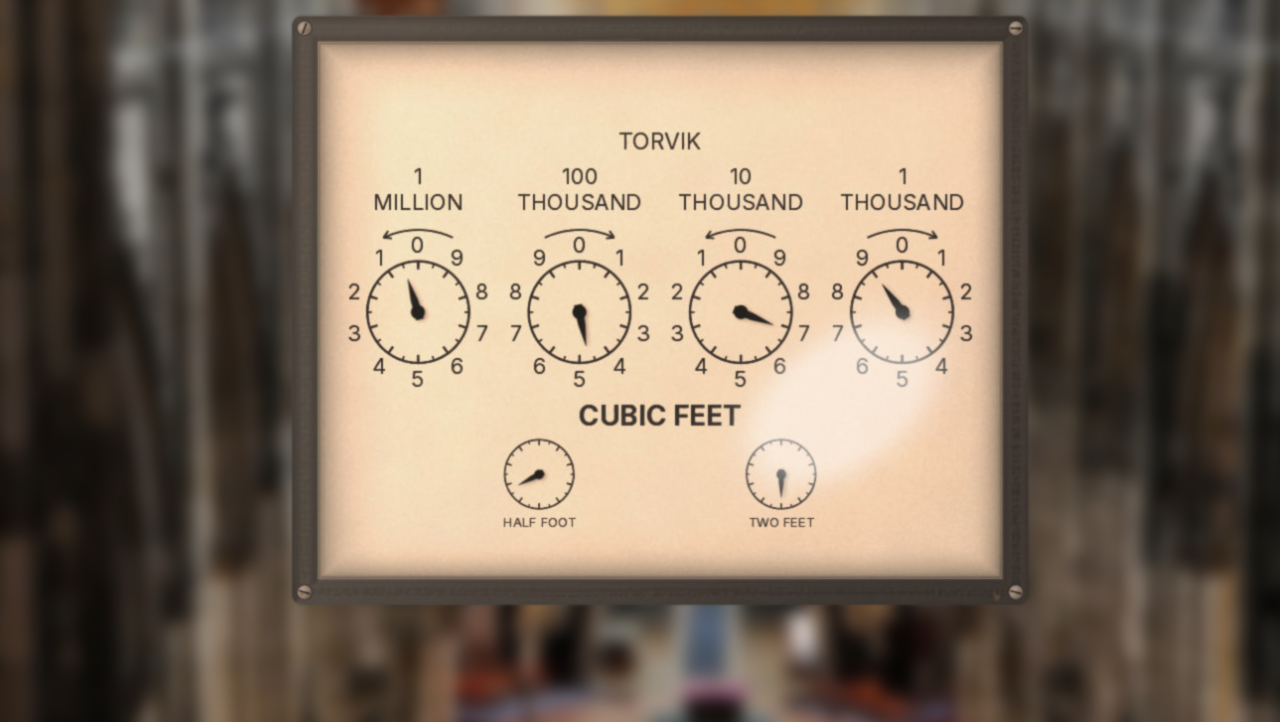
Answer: 46900; ft³
